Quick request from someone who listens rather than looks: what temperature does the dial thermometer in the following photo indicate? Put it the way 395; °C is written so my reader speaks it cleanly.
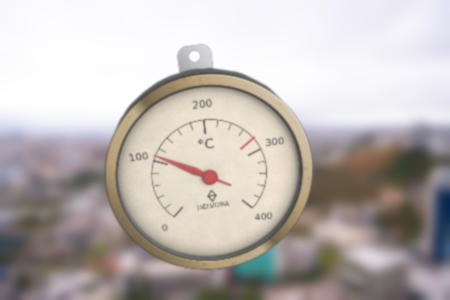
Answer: 110; °C
